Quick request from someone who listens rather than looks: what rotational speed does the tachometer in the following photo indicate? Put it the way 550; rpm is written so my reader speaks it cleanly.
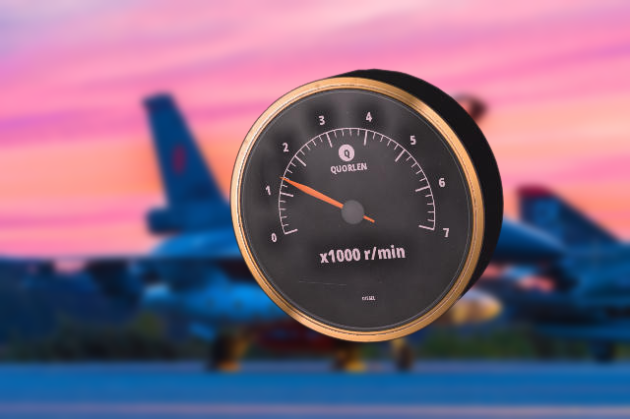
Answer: 1400; rpm
